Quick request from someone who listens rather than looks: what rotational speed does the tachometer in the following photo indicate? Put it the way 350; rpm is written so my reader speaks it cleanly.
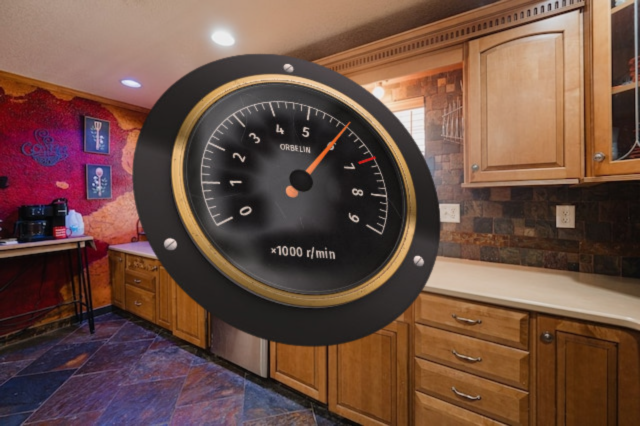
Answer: 6000; rpm
